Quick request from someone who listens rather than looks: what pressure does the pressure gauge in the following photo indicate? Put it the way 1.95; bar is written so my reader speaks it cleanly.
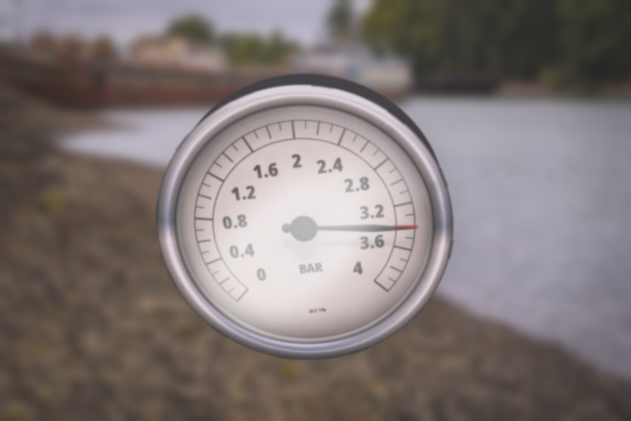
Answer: 3.4; bar
